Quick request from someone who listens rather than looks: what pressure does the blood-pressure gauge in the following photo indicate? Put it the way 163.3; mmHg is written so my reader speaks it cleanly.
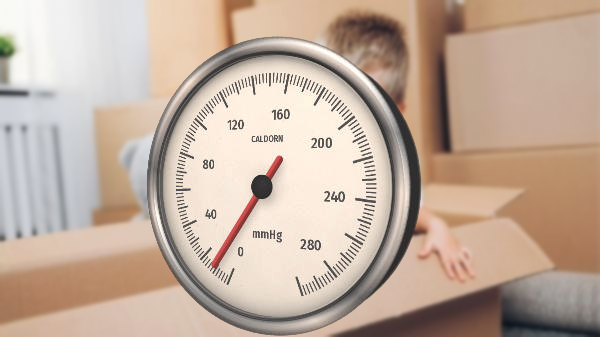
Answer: 10; mmHg
